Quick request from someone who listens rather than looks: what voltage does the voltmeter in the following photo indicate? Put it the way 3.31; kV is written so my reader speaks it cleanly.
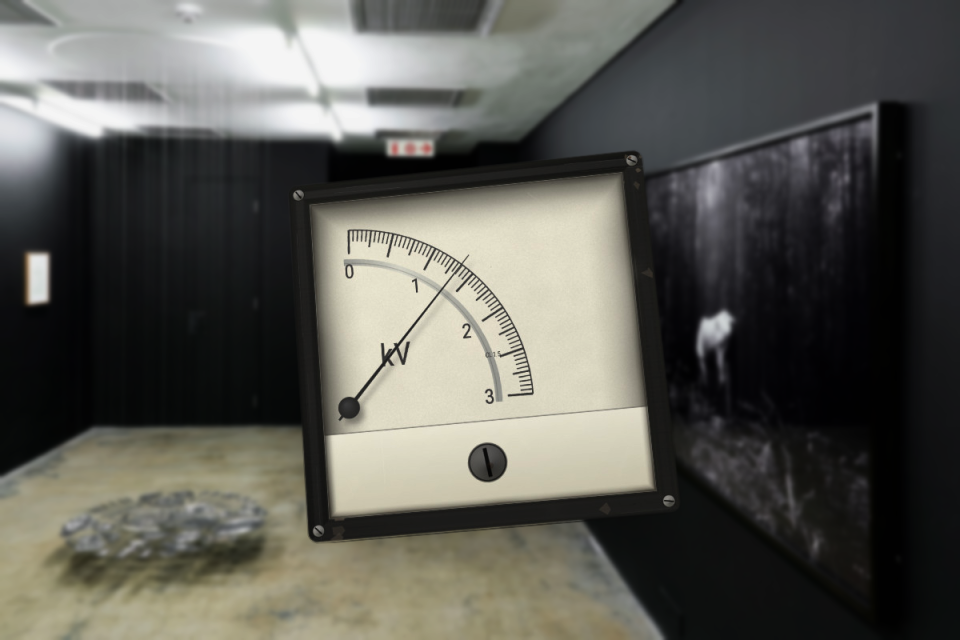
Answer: 1.35; kV
